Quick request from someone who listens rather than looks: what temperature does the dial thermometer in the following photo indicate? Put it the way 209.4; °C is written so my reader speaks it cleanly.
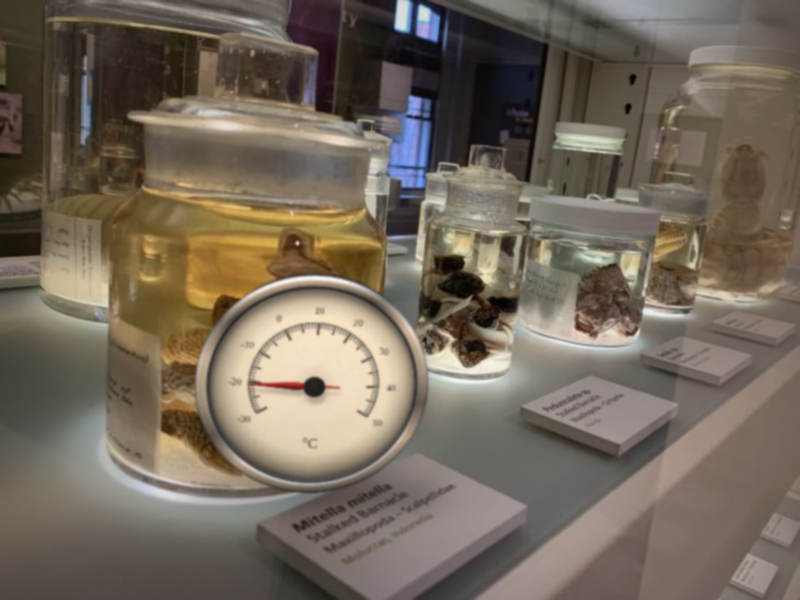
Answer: -20; °C
